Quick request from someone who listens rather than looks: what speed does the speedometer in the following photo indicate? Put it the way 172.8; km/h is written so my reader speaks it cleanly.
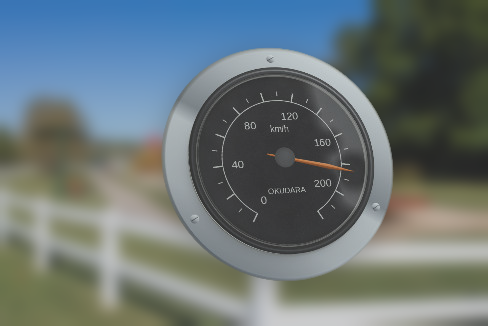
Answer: 185; km/h
